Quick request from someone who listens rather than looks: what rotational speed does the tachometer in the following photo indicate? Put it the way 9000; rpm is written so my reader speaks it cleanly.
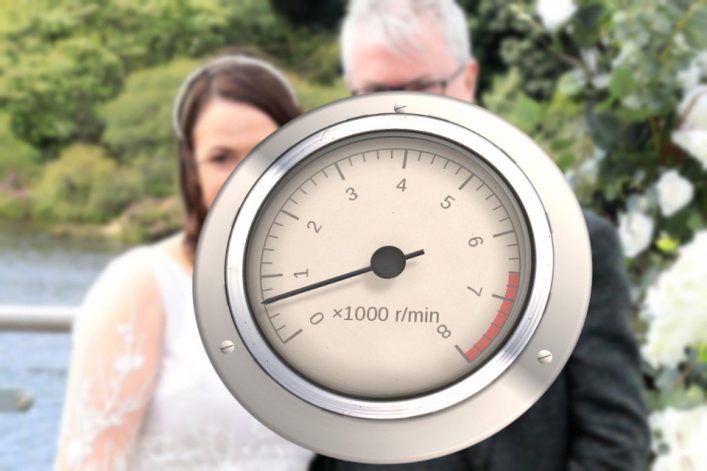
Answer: 600; rpm
